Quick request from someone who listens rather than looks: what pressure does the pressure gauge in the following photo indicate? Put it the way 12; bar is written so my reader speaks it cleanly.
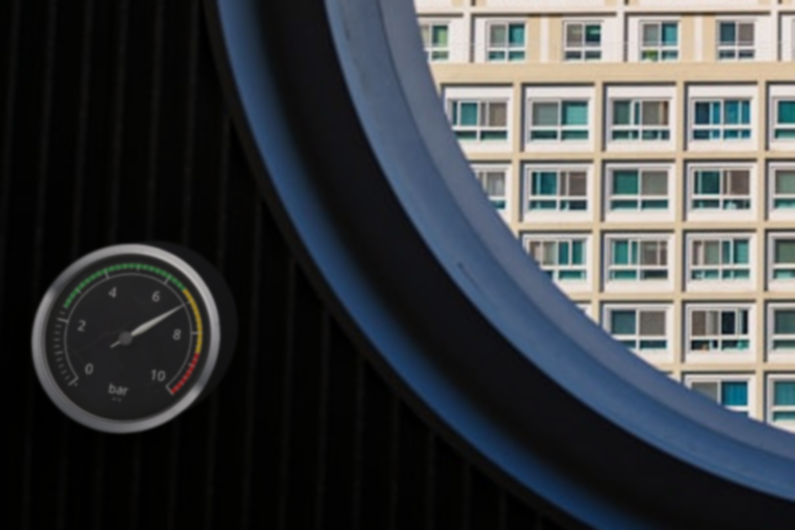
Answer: 7; bar
